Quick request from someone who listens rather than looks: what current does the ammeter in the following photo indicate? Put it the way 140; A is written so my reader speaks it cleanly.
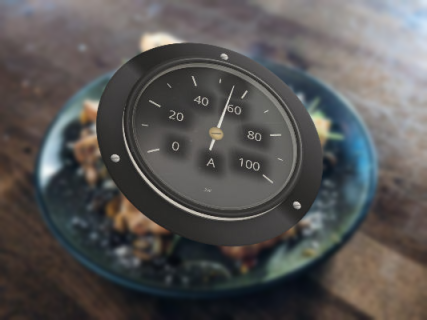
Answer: 55; A
